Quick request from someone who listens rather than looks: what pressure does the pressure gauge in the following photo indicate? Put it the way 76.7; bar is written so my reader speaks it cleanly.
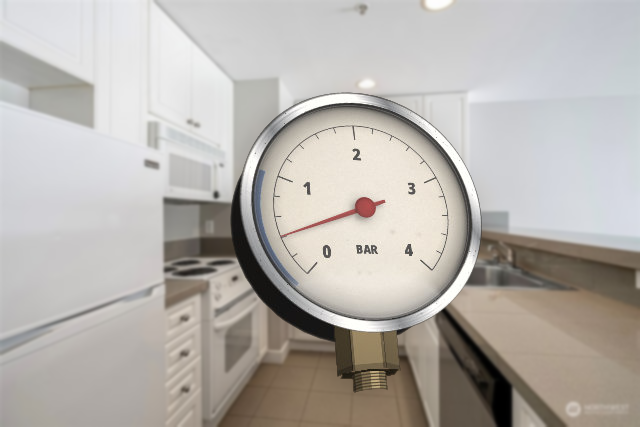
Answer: 0.4; bar
